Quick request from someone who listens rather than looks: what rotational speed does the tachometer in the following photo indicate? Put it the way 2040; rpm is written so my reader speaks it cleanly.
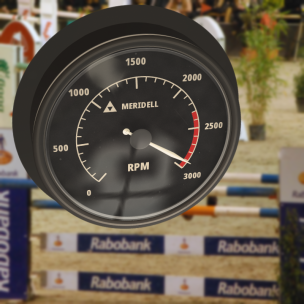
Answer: 2900; rpm
